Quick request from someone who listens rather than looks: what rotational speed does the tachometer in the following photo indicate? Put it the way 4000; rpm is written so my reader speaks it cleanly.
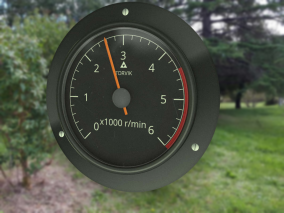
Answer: 2600; rpm
